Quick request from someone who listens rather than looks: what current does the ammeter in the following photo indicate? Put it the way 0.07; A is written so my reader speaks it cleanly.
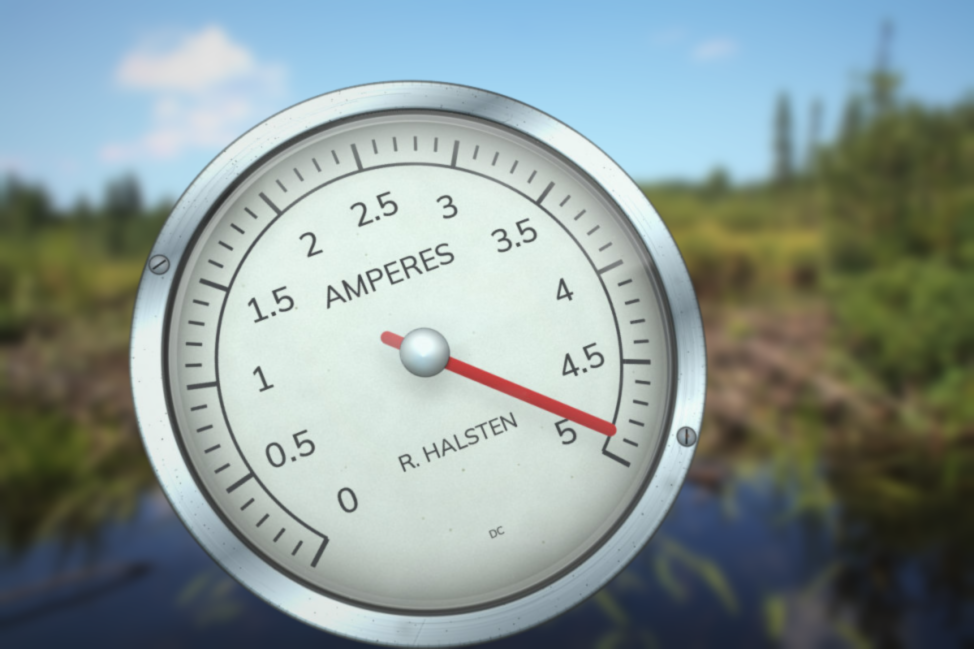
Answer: 4.9; A
